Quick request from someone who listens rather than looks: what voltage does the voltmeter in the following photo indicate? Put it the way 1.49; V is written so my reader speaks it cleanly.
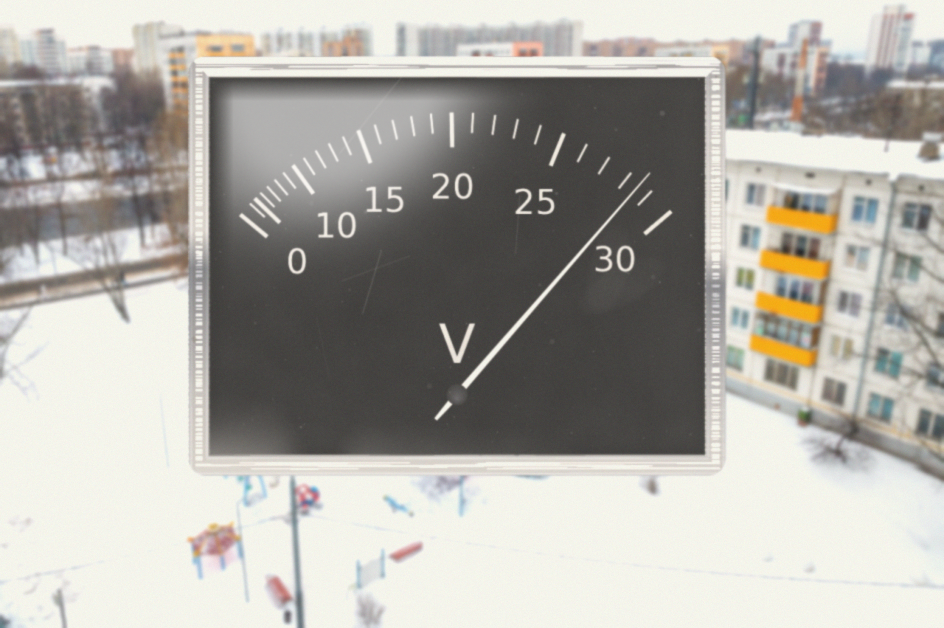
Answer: 28.5; V
